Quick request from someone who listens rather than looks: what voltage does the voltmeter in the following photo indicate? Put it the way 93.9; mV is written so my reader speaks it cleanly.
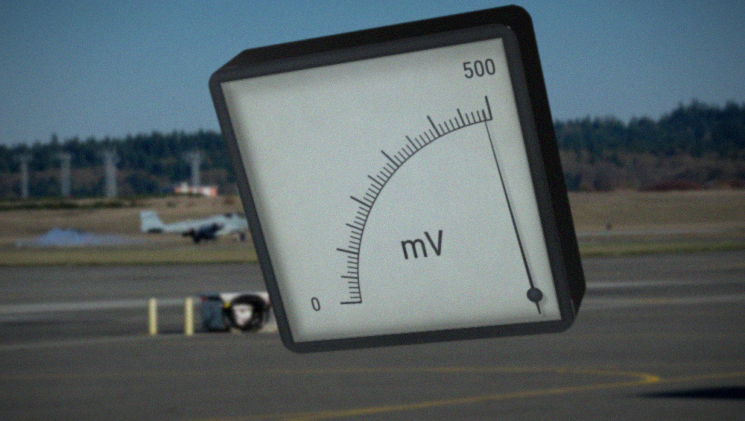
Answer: 490; mV
